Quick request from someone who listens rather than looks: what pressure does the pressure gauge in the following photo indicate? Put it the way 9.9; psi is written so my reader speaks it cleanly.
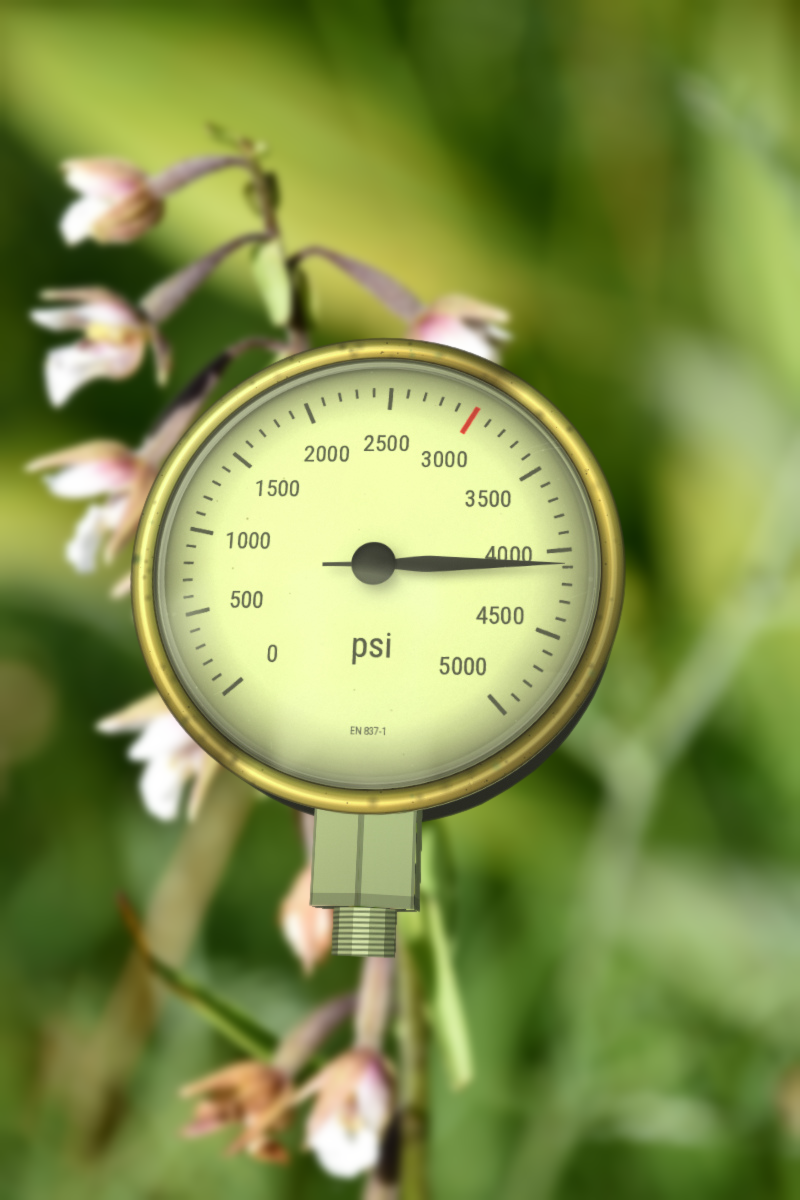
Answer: 4100; psi
